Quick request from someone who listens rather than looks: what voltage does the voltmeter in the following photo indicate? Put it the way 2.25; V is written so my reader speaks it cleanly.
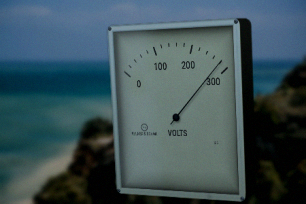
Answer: 280; V
